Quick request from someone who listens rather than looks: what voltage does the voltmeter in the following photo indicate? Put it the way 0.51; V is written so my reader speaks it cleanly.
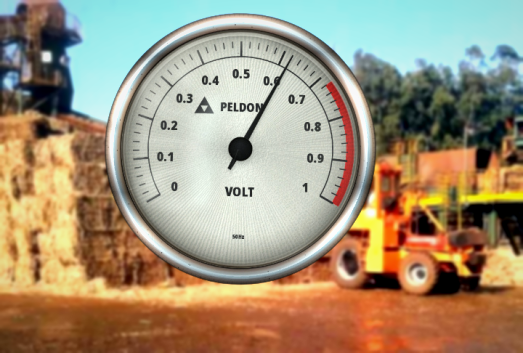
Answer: 0.62; V
